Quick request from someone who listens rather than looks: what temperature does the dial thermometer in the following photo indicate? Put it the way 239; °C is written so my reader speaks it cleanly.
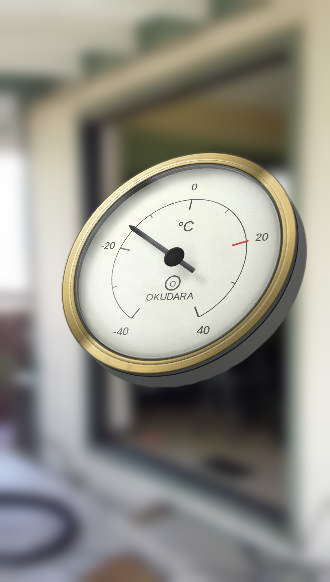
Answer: -15; °C
